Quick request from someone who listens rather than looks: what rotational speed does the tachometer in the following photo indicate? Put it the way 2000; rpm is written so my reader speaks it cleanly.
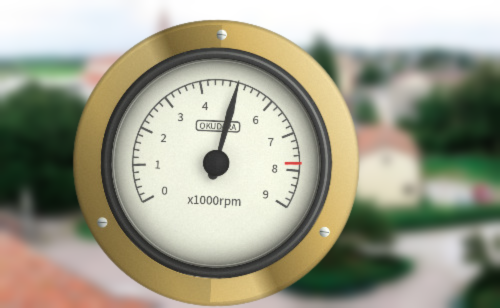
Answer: 5000; rpm
